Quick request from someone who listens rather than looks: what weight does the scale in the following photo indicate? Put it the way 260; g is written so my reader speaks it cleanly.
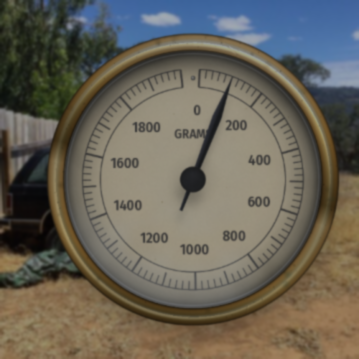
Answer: 100; g
